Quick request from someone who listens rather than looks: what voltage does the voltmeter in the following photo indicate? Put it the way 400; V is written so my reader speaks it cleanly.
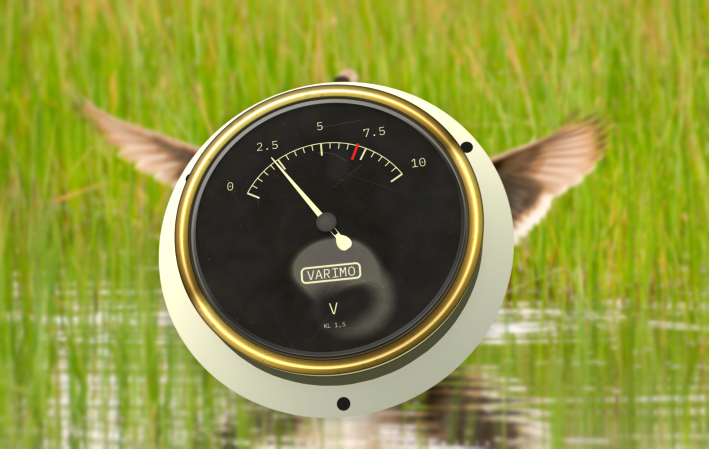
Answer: 2.25; V
